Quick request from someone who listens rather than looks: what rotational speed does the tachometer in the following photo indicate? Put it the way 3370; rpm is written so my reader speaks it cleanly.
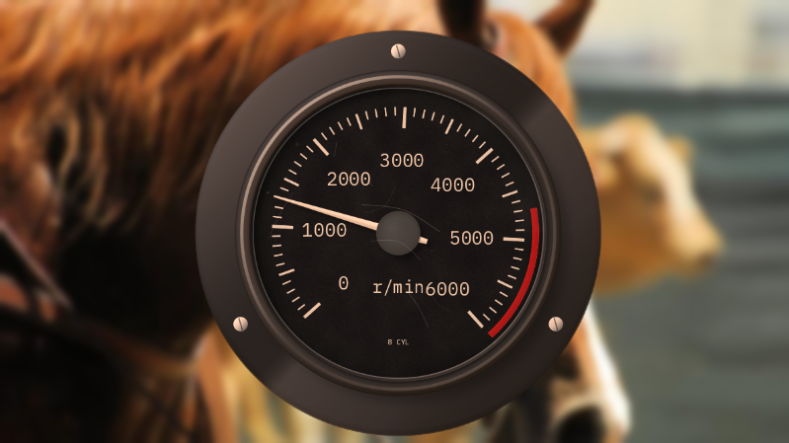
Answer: 1300; rpm
